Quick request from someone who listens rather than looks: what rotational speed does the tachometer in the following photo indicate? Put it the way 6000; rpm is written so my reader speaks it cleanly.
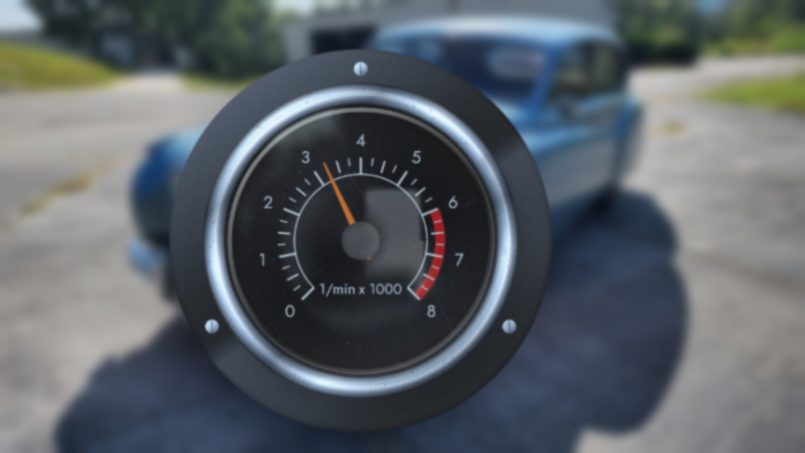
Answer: 3250; rpm
